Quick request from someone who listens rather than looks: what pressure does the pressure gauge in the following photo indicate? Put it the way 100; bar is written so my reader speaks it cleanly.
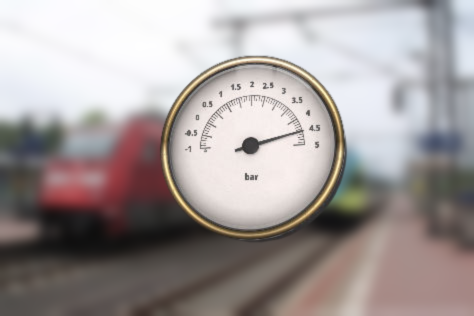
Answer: 4.5; bar
